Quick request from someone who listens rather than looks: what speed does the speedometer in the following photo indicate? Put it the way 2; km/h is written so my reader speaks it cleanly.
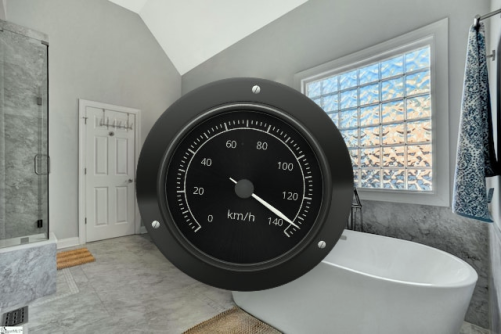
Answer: 134; km/h
